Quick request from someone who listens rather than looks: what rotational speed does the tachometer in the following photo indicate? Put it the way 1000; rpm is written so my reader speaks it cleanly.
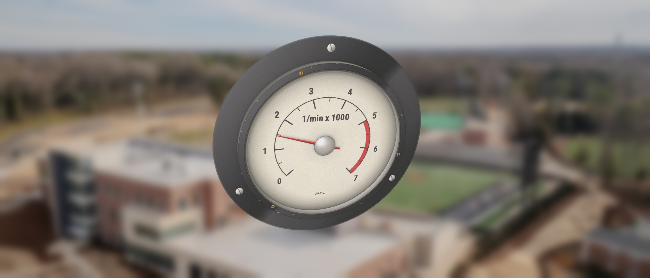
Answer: 1500; rpm
